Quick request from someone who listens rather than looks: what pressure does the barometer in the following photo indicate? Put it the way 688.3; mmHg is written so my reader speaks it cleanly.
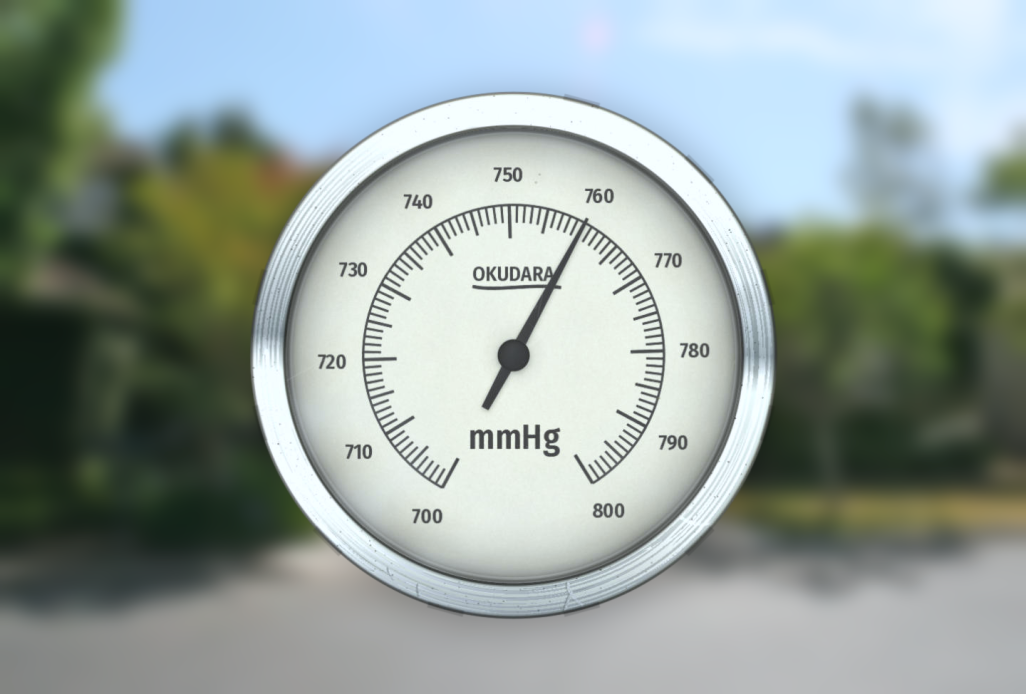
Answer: 760; mmHg
